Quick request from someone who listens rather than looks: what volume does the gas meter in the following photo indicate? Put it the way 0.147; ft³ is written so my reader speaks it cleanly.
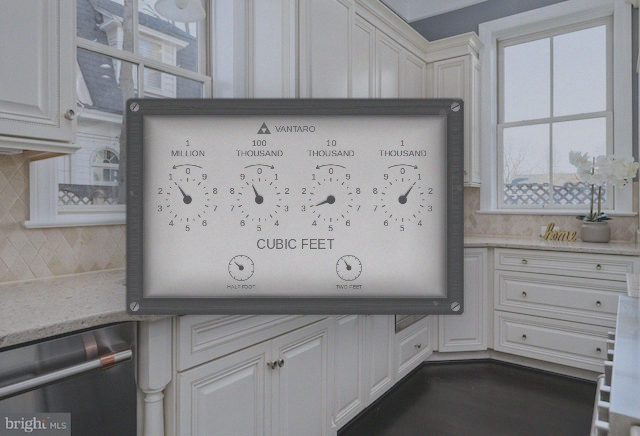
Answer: 93100; ft³
